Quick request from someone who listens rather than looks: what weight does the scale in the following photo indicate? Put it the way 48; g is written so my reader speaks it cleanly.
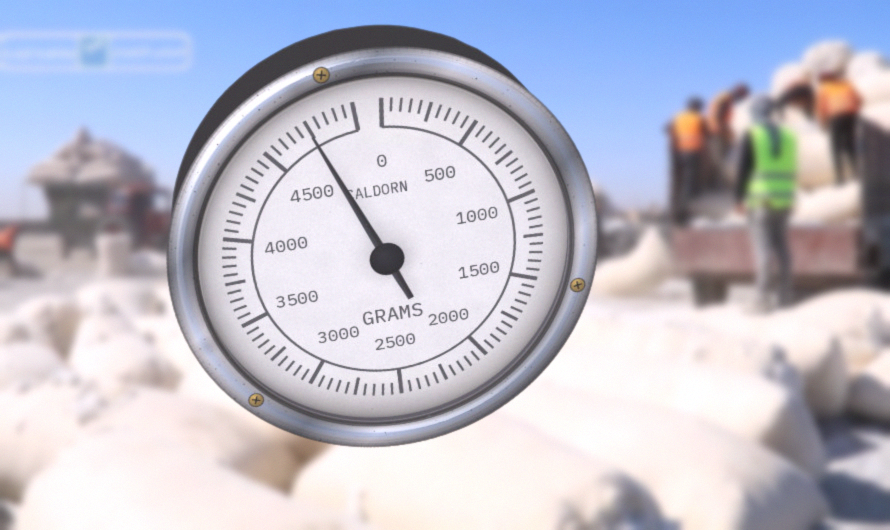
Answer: 4750; g
